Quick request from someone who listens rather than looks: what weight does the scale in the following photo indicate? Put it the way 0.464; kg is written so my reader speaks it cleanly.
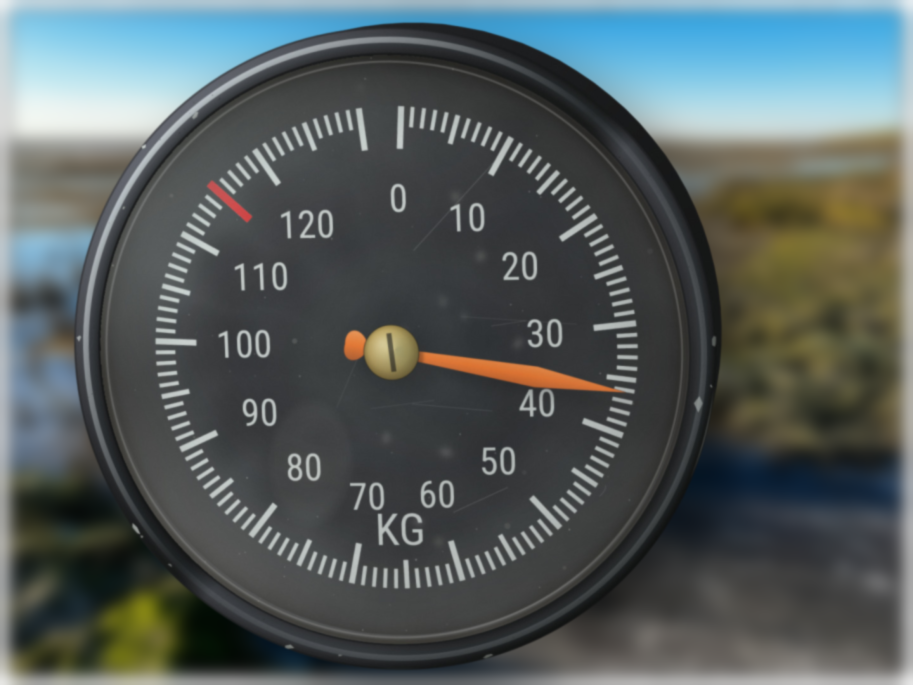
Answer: 36; kg
